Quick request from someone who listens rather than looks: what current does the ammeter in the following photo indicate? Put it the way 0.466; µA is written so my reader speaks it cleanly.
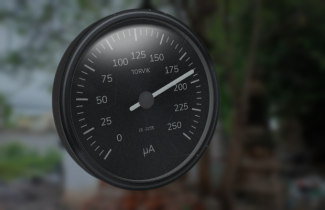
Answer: 190; µA
